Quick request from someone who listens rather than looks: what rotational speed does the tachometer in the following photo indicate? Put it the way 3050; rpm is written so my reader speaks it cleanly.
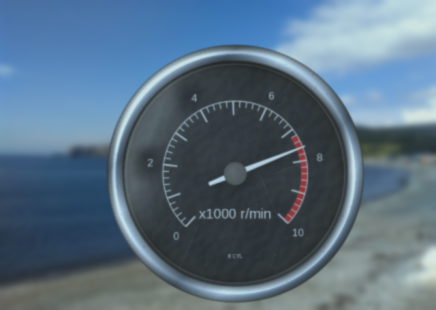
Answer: 7600; rpm
